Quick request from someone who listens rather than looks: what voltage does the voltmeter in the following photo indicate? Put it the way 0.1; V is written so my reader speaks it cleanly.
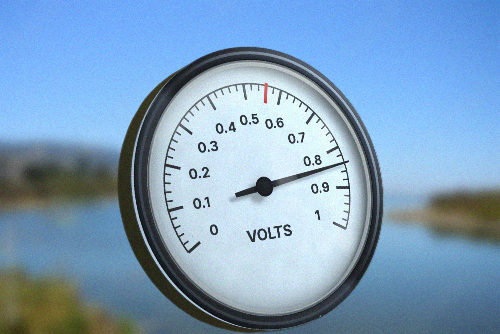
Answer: 0.84; V
